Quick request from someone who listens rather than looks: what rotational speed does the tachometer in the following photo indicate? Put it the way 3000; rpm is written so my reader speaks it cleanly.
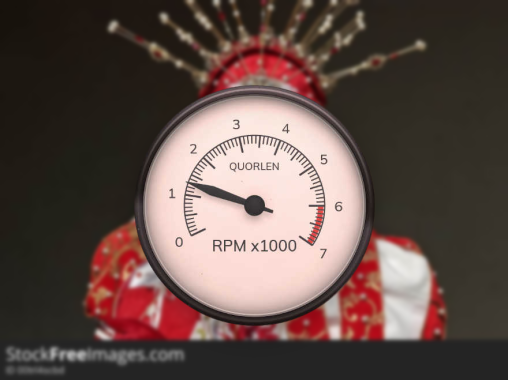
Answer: 1300; rpm
